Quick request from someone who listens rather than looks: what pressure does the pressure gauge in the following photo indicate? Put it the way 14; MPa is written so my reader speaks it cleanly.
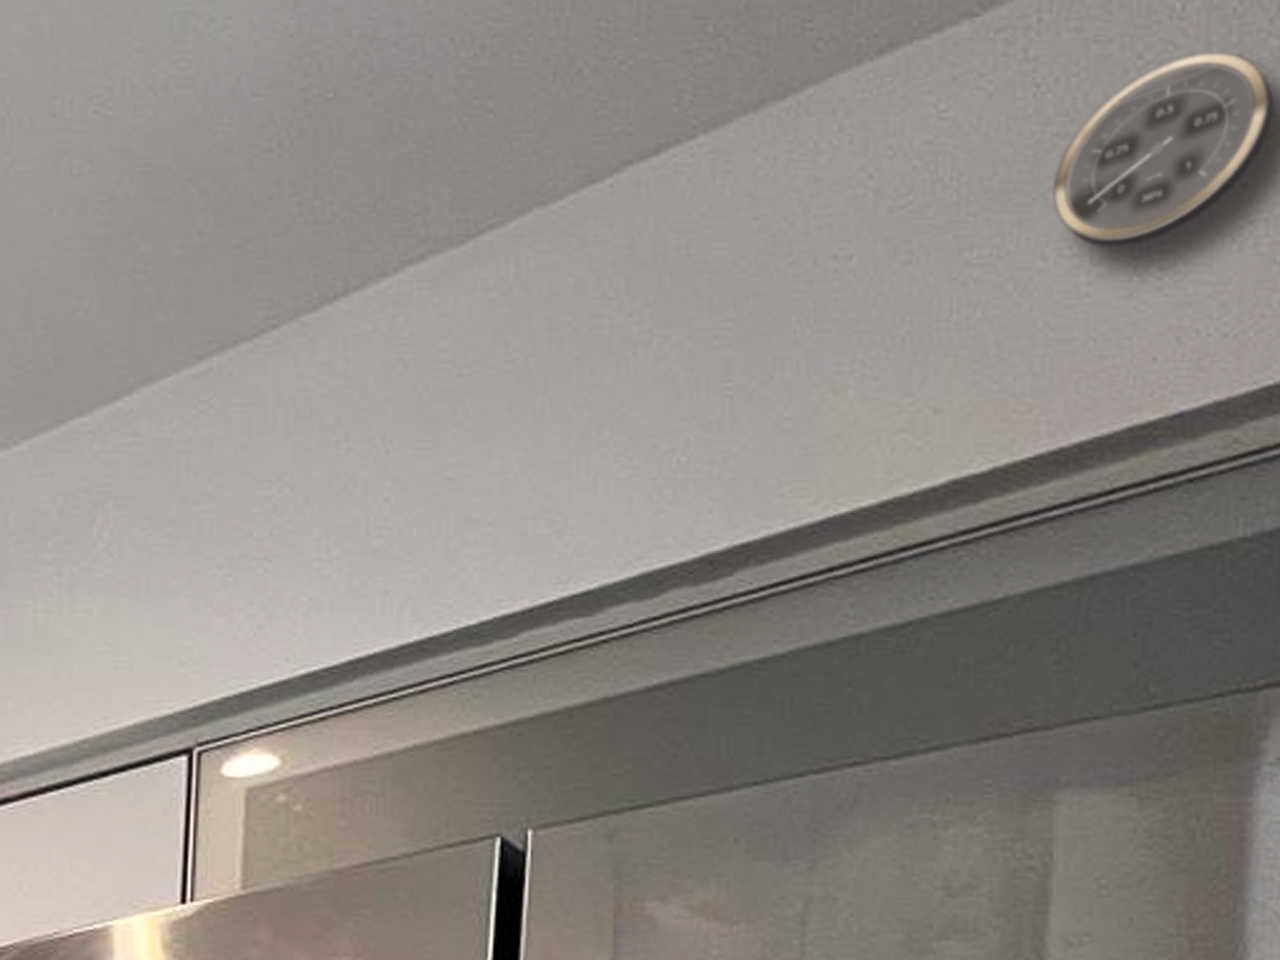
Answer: 0.05; MPa
